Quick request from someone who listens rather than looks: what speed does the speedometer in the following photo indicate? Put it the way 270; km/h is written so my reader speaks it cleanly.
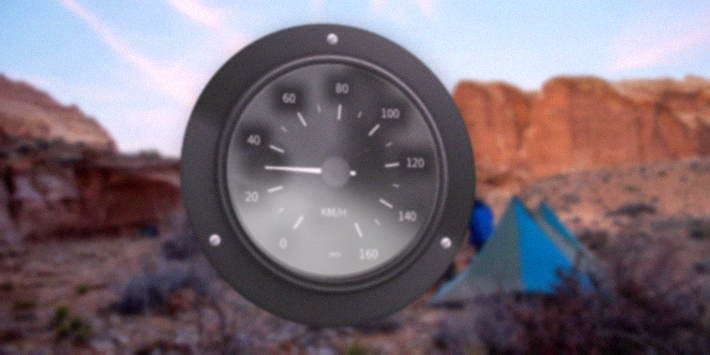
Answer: 30; km/h
